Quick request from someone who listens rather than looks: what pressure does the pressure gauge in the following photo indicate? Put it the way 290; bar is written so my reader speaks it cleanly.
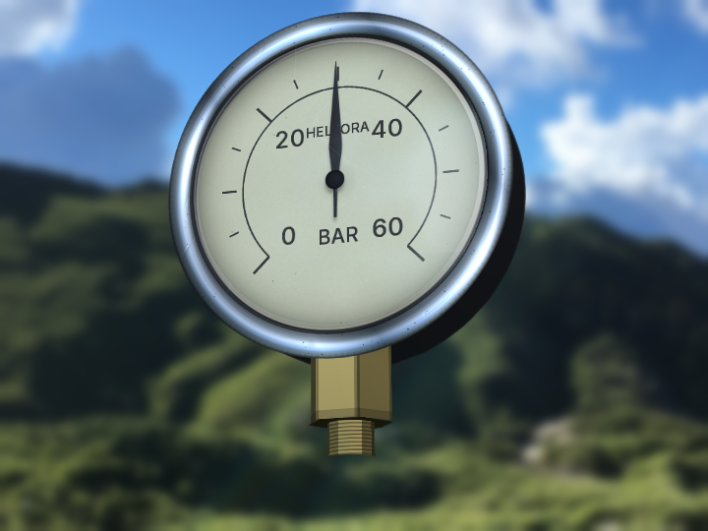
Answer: 30; bar
